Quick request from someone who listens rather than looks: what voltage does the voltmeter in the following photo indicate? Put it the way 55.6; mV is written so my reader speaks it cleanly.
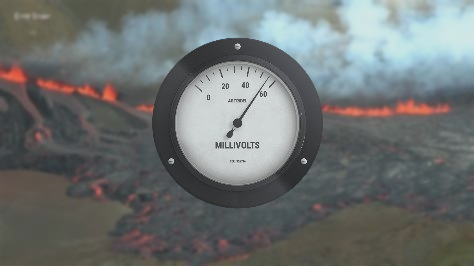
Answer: 55; mV
